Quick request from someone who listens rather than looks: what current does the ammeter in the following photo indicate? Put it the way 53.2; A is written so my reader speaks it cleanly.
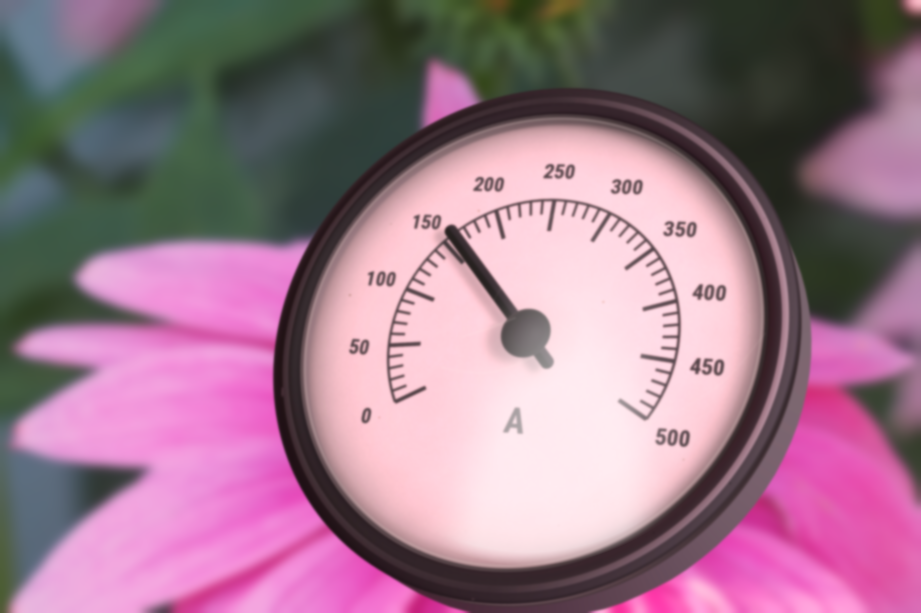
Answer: 160; A
